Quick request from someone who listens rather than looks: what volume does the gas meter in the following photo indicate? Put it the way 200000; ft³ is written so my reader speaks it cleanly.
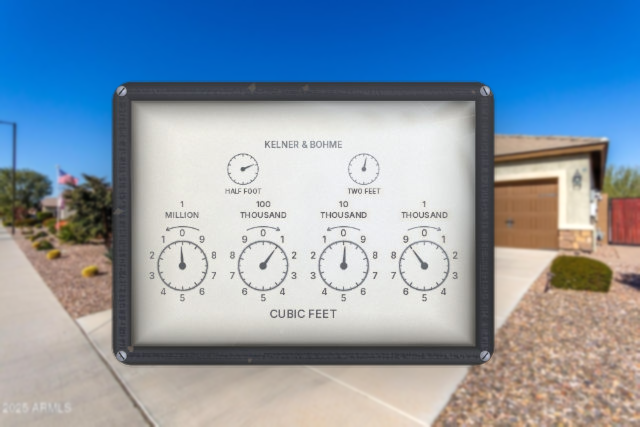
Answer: 9900; ft³
